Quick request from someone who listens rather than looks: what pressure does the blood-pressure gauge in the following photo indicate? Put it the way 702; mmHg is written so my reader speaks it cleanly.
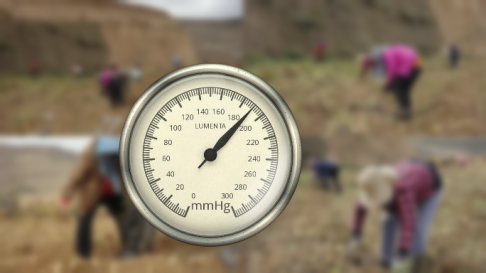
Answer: 190; mmHg
